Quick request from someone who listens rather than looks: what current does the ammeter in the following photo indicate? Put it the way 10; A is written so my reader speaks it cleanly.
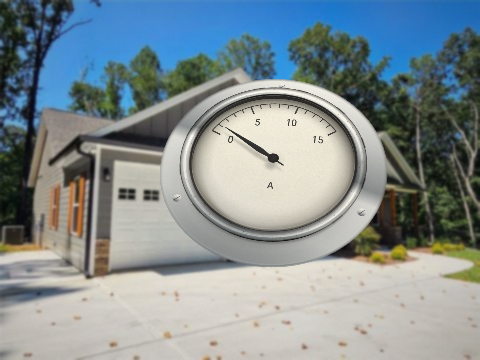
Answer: 1; A
